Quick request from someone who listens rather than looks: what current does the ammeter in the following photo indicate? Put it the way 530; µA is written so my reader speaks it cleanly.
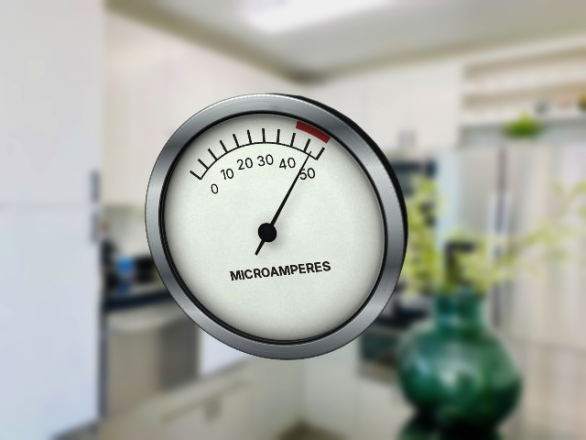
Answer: 47.5; µA
